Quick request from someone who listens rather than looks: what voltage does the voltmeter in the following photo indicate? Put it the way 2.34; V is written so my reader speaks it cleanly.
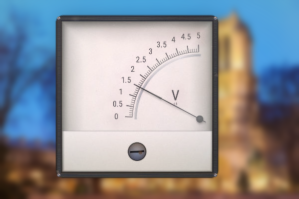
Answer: 1.5; V
